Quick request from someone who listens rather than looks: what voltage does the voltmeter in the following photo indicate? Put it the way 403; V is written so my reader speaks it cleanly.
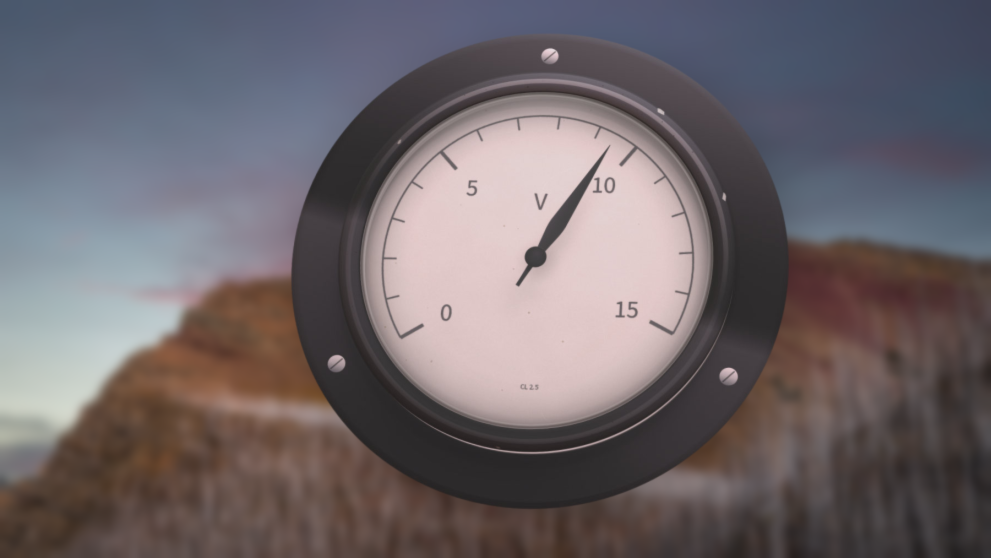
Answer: 9.5; V
